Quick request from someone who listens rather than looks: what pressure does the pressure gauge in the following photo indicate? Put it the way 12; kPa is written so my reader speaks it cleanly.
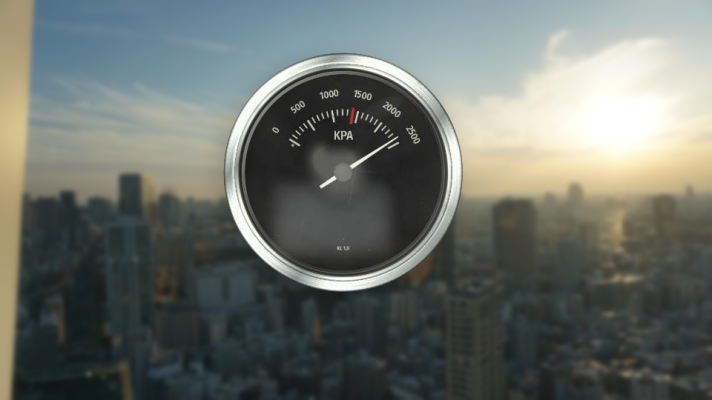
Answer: 2400; kPa
